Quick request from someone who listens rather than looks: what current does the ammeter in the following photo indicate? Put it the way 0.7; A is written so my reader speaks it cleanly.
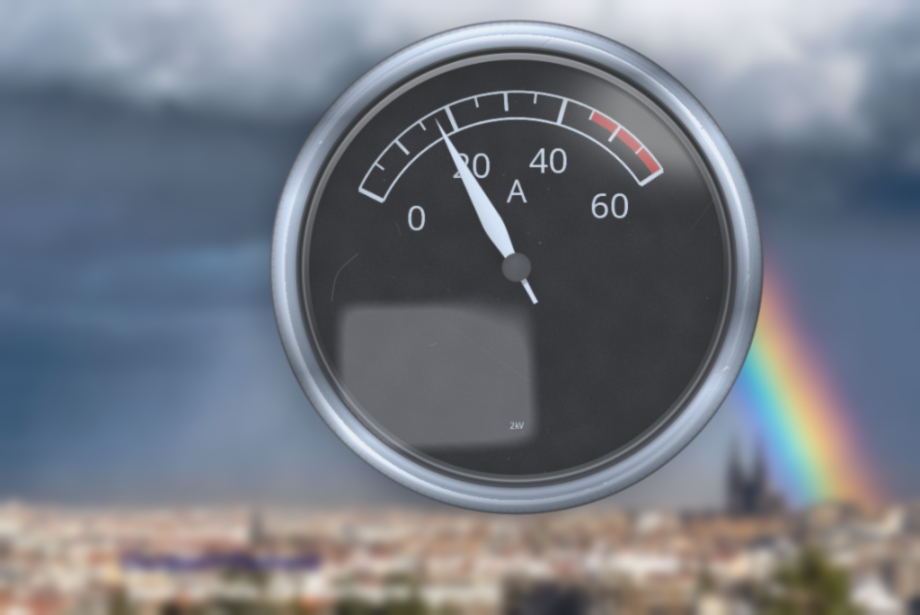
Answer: 17.5; A
